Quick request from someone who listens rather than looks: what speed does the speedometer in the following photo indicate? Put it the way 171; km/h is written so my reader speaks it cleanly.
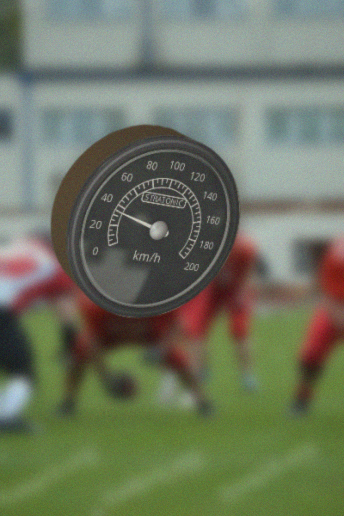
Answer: 35; km/h
